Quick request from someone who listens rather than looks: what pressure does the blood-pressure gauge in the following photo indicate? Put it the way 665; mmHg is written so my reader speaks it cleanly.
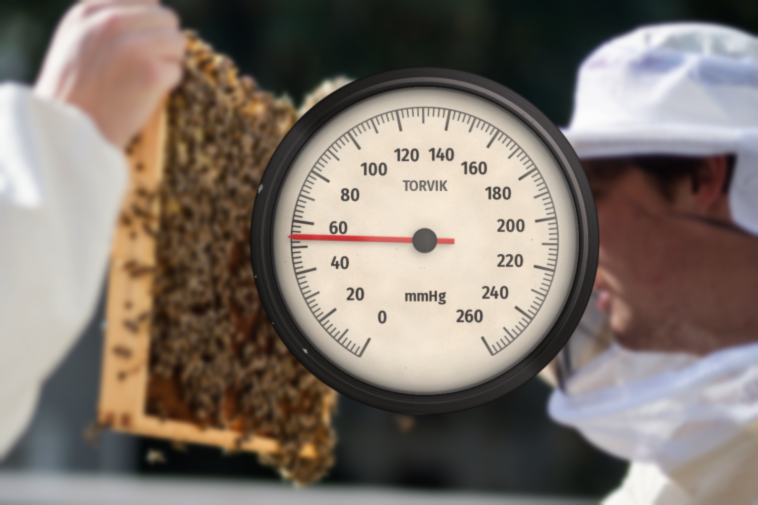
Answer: 54; mmHg
